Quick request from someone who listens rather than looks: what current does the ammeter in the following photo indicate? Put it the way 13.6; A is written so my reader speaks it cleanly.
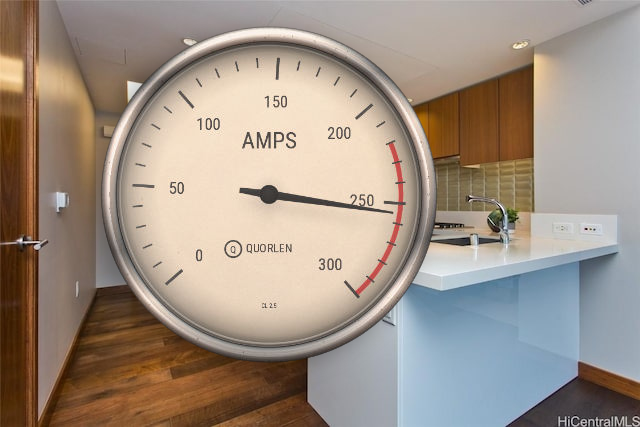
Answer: 255; A
